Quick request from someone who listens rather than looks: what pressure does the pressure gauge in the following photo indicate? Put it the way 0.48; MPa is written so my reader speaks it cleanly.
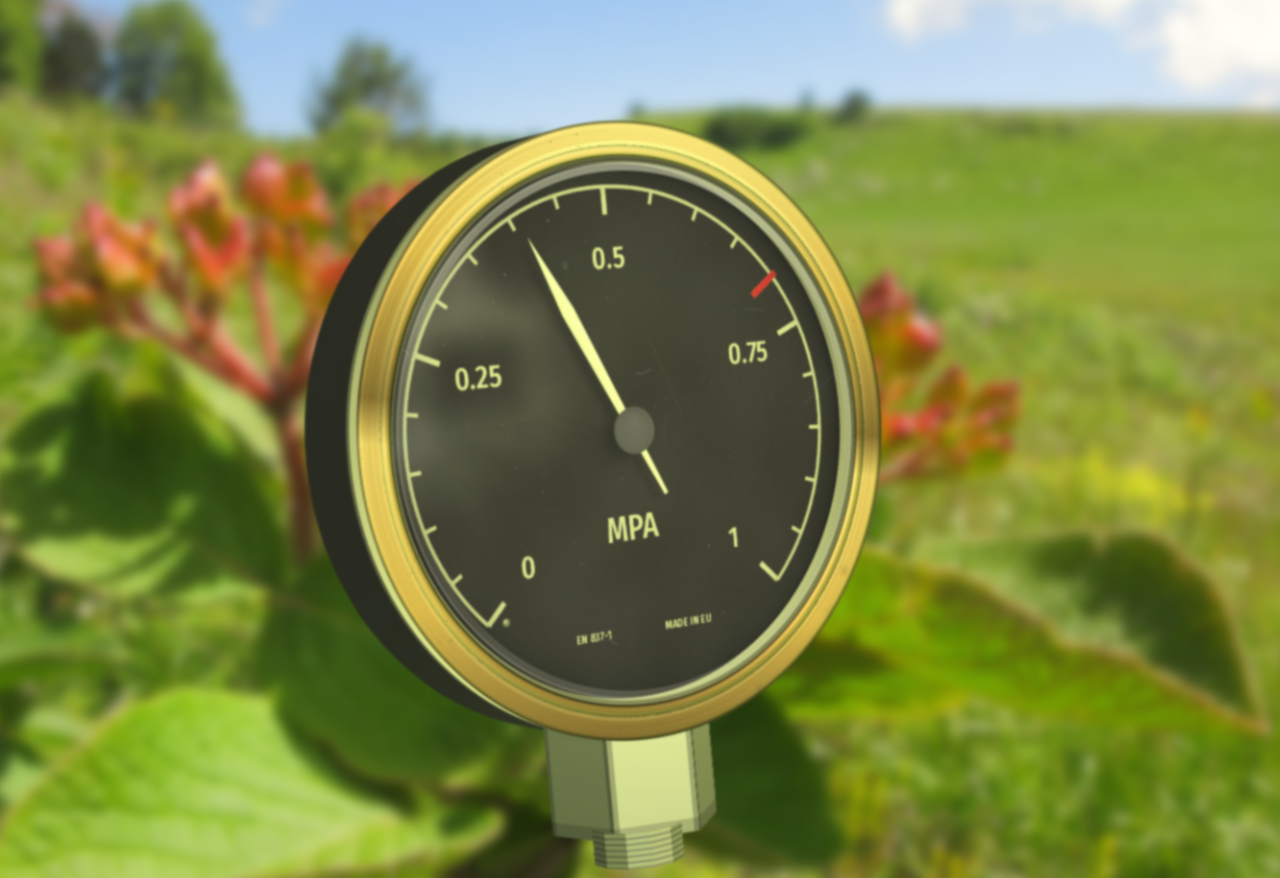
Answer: 0.4; MPa
